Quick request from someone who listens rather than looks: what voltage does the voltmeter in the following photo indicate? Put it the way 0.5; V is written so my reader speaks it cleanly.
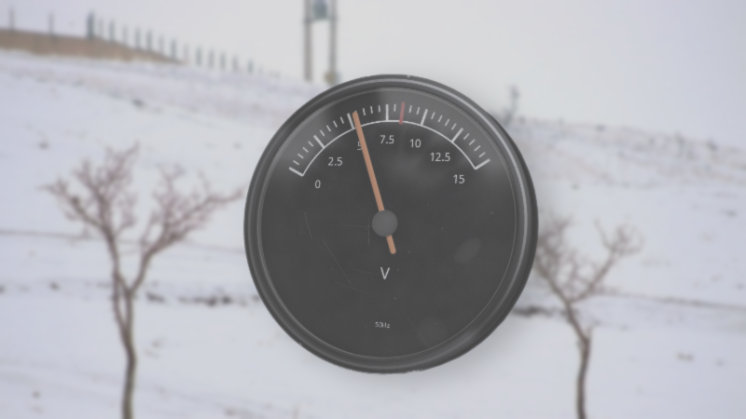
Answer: 5.5; V
